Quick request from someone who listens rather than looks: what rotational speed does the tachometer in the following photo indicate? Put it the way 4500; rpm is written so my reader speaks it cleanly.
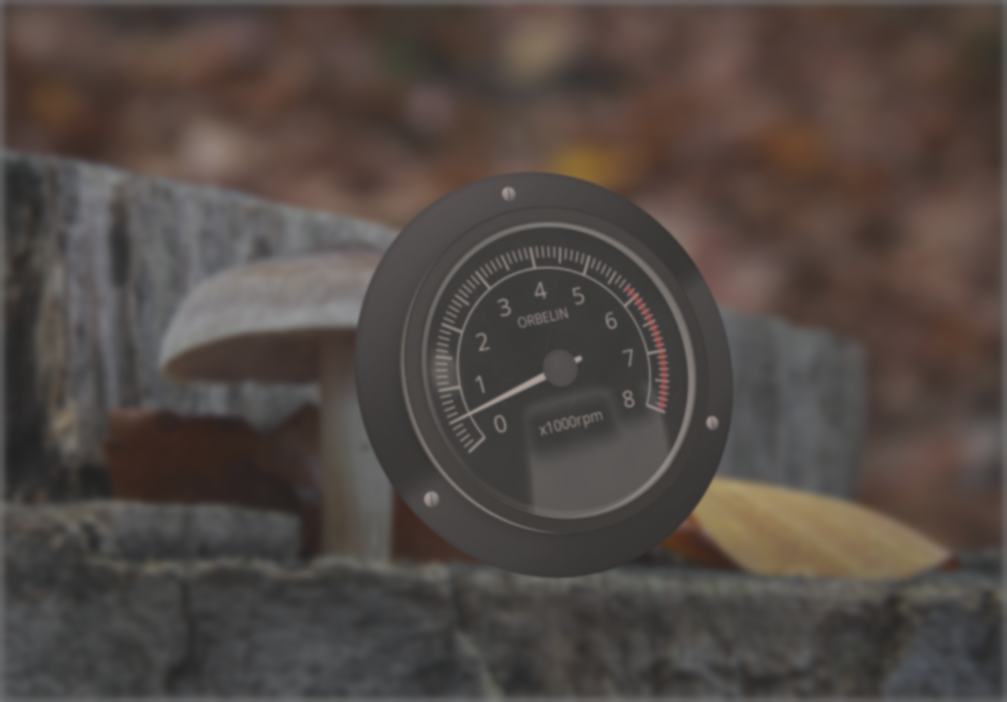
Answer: 500; rpm
